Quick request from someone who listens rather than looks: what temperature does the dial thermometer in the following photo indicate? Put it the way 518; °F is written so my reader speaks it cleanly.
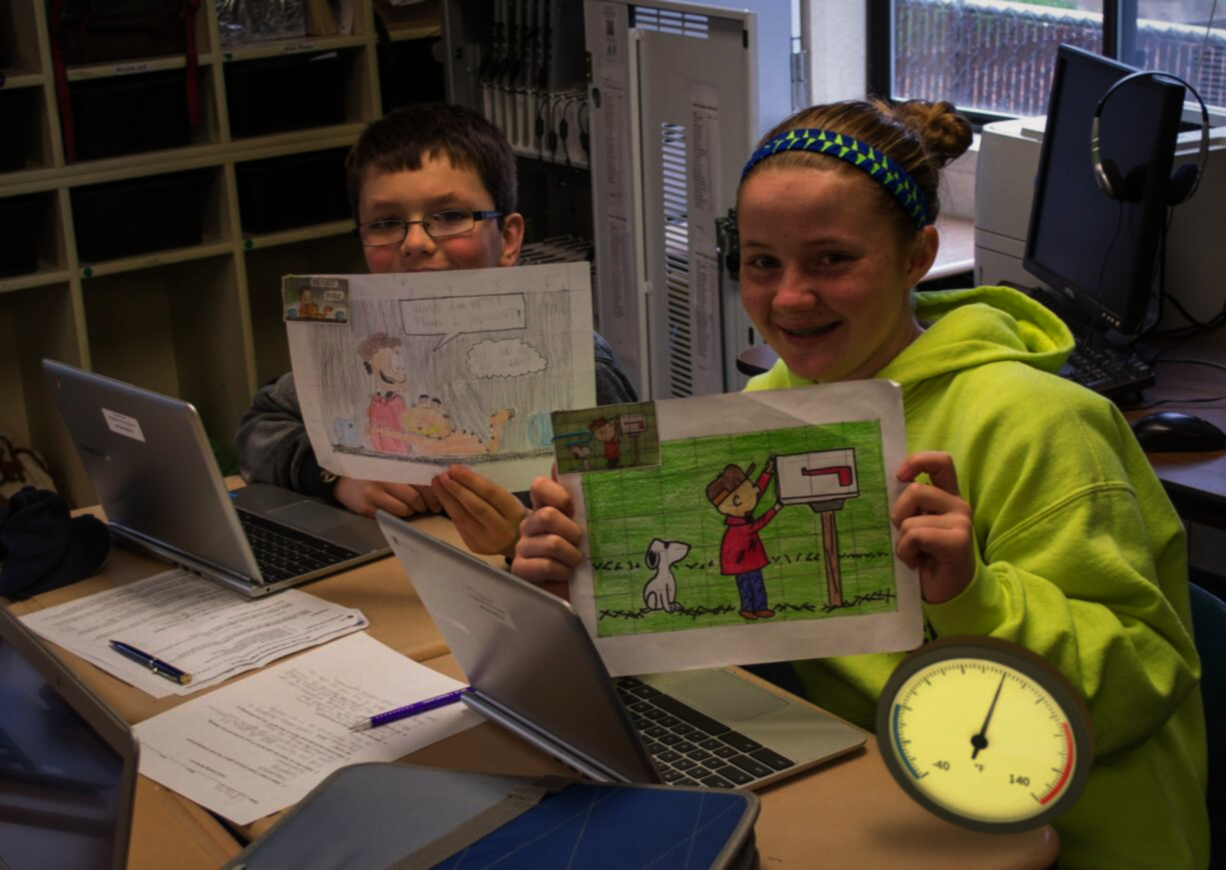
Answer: 60; °F
